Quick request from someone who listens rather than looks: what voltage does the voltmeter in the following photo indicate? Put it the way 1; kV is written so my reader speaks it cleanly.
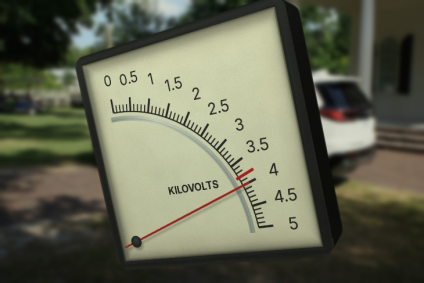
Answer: 4; kV
